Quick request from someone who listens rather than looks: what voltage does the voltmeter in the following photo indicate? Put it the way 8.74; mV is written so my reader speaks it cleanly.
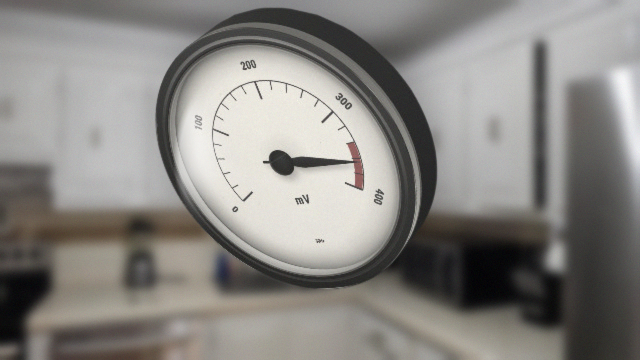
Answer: 360; mV
